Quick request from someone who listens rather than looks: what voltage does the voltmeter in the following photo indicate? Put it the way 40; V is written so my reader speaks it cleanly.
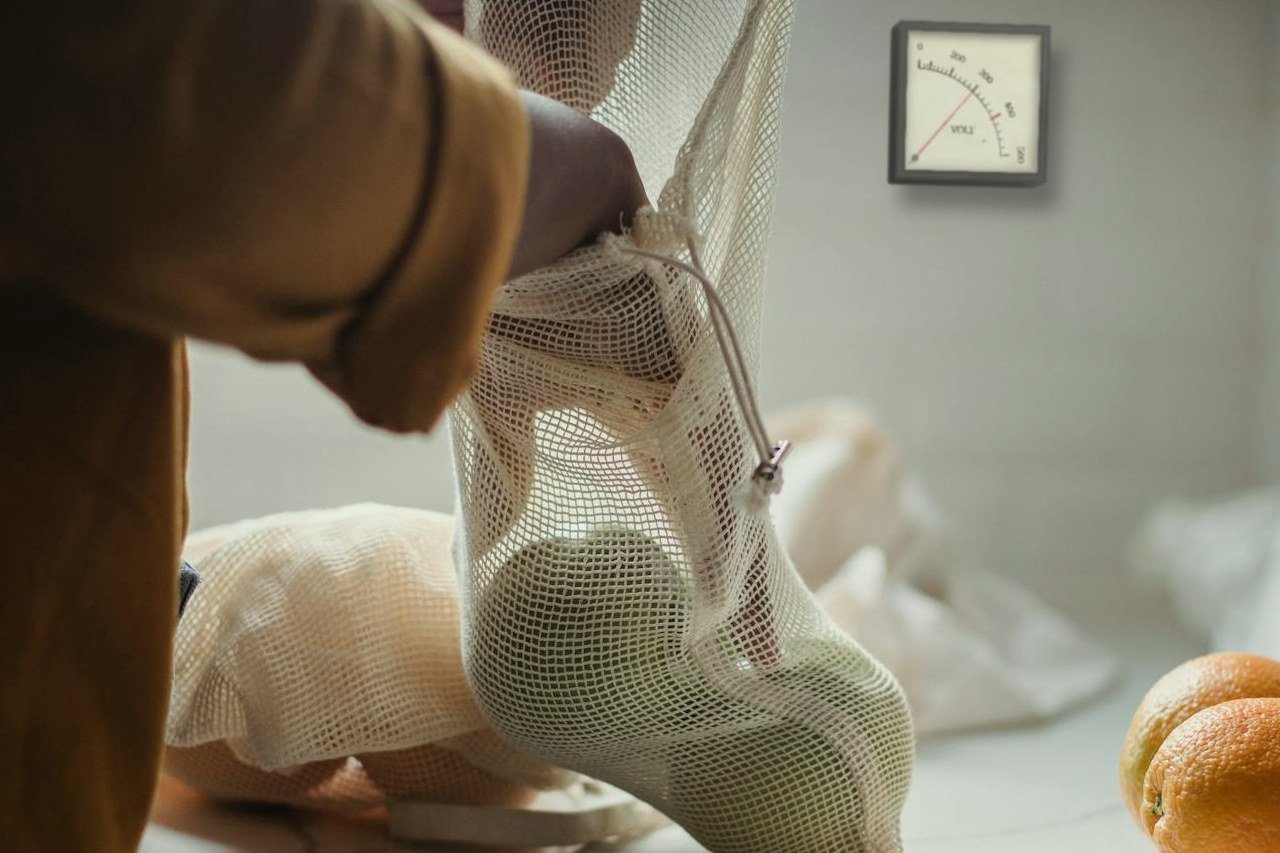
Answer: 300; V
